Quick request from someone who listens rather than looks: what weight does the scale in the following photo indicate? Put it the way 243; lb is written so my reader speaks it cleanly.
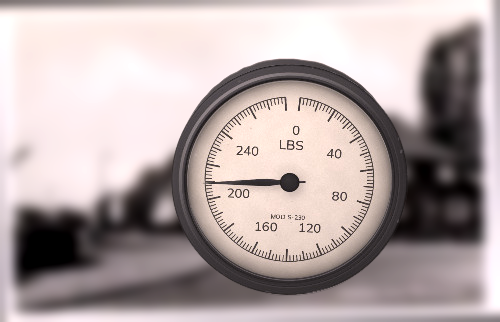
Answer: 210; lb
